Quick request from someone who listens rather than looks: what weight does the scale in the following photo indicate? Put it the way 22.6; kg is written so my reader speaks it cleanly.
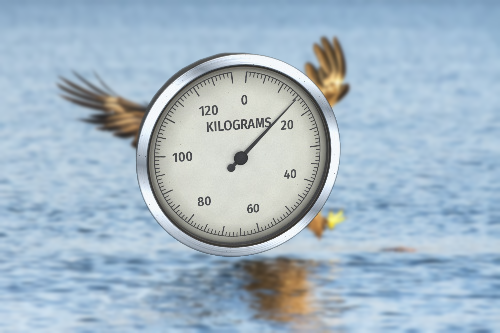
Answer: 15; kg
